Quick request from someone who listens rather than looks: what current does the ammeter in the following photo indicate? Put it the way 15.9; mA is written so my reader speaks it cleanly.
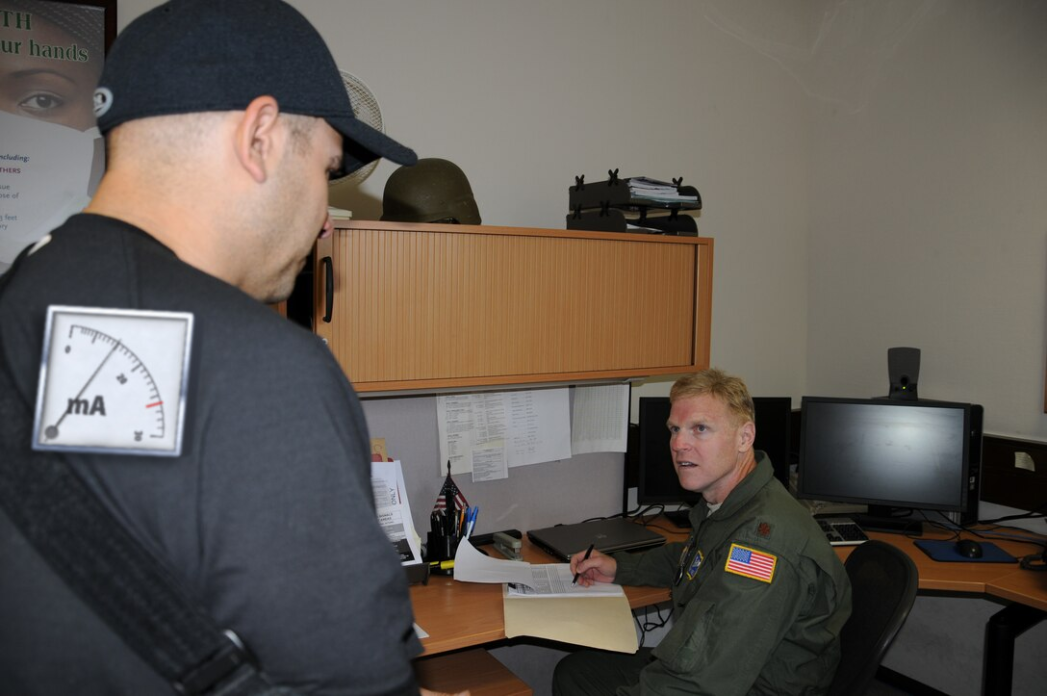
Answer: 15; mA
